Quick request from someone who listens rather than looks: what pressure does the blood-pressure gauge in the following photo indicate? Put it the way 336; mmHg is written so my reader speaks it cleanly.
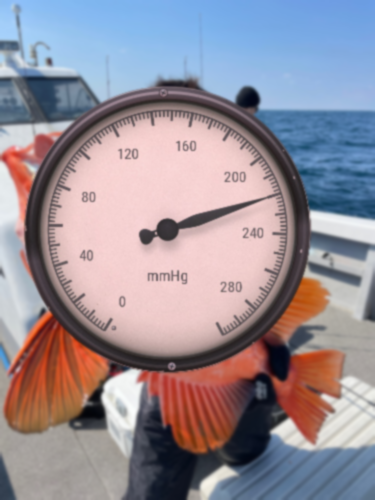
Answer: 220; mmHg
